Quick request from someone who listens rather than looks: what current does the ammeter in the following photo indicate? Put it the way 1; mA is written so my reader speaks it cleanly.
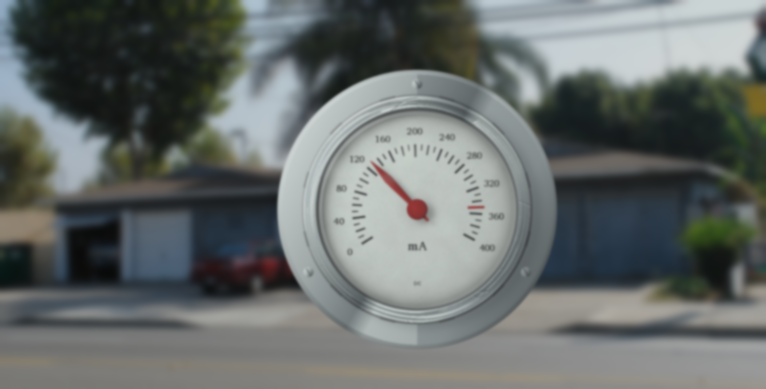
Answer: 130; mA
